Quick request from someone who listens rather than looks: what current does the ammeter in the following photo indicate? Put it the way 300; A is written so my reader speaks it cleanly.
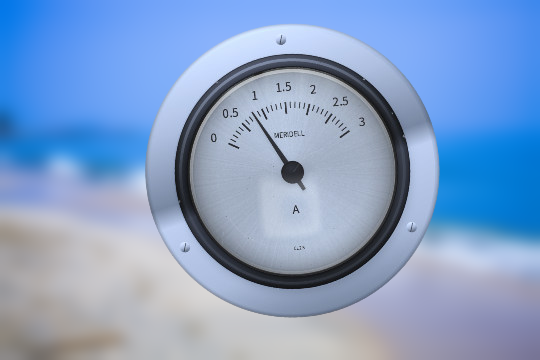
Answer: 0.8; A
